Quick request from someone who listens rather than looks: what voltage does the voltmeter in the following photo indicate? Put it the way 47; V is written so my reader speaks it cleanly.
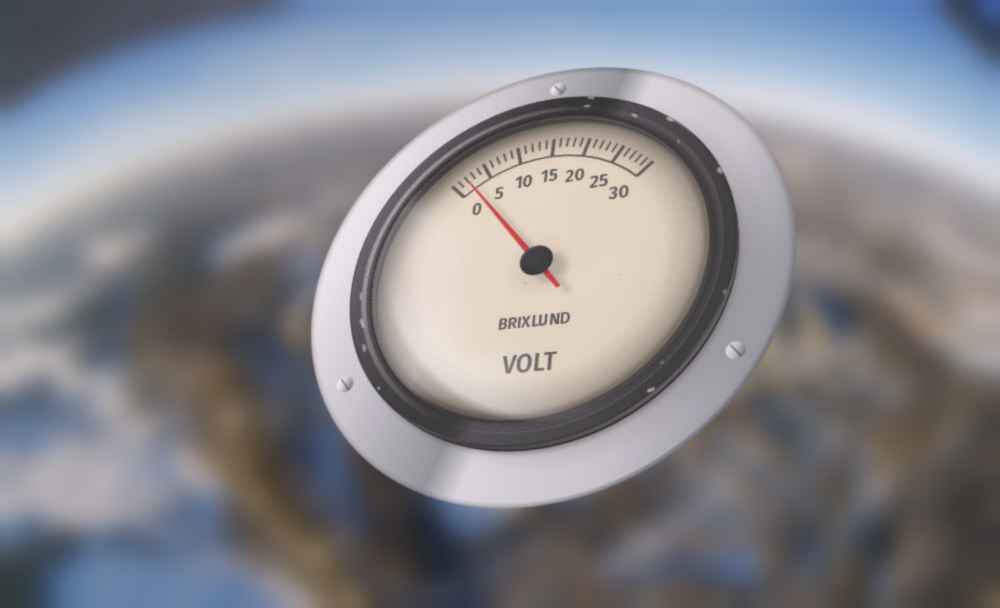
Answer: 2; V
